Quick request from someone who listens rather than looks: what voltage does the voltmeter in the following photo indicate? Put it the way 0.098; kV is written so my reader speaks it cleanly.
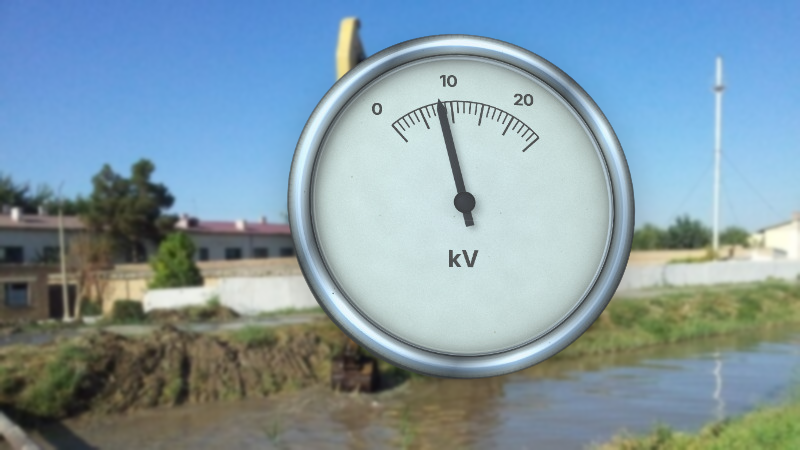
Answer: 8; kV
